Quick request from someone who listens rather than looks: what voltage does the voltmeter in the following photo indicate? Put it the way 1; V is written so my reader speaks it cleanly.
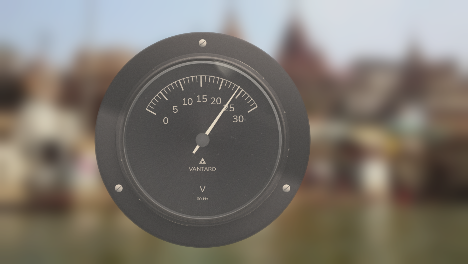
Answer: 24; V
